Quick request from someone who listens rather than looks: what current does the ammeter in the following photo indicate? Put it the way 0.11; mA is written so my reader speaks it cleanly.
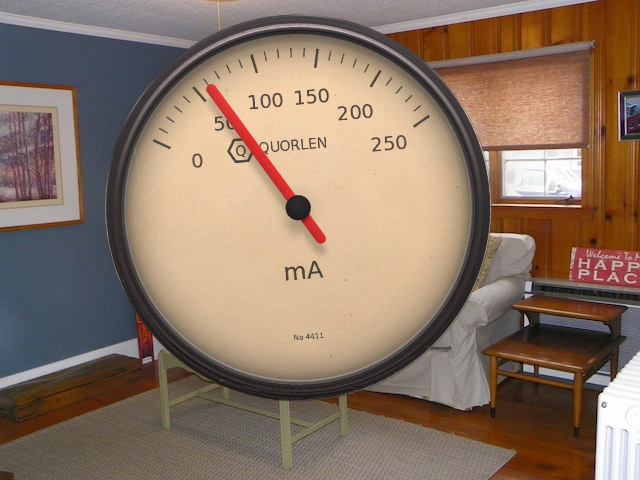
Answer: 60; mA
